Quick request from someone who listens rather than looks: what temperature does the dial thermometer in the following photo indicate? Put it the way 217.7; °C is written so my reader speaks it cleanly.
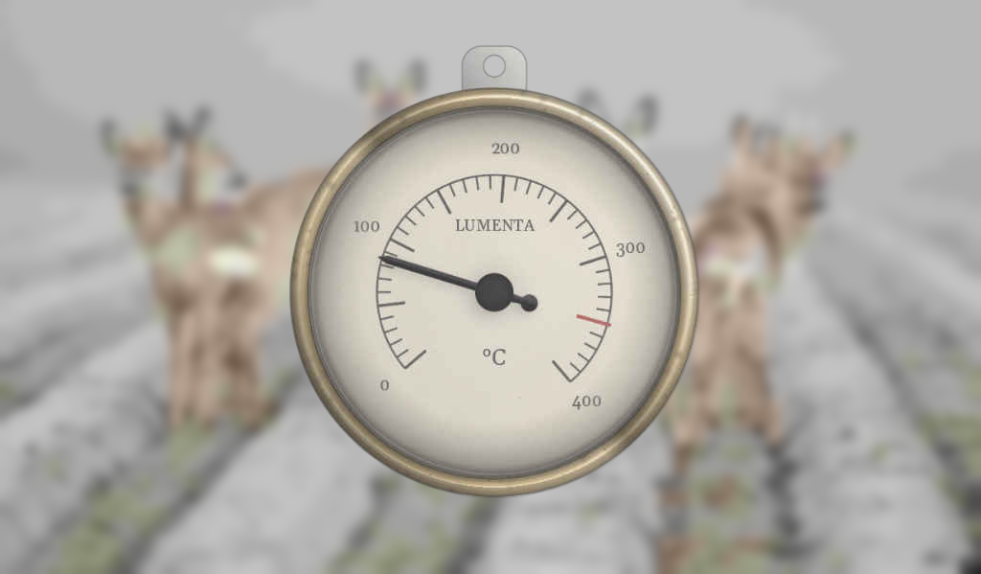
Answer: 85; °C
